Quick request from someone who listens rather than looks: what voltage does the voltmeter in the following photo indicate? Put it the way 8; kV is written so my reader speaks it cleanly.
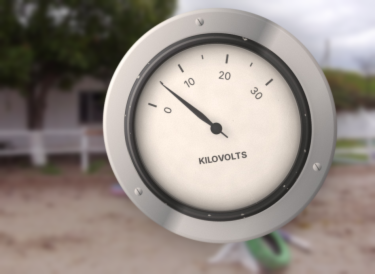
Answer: 5; kV
